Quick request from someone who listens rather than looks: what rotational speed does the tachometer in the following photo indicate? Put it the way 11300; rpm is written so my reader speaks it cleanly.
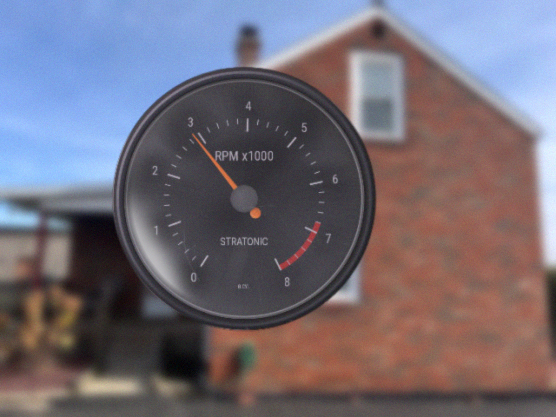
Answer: 2900; rpm
